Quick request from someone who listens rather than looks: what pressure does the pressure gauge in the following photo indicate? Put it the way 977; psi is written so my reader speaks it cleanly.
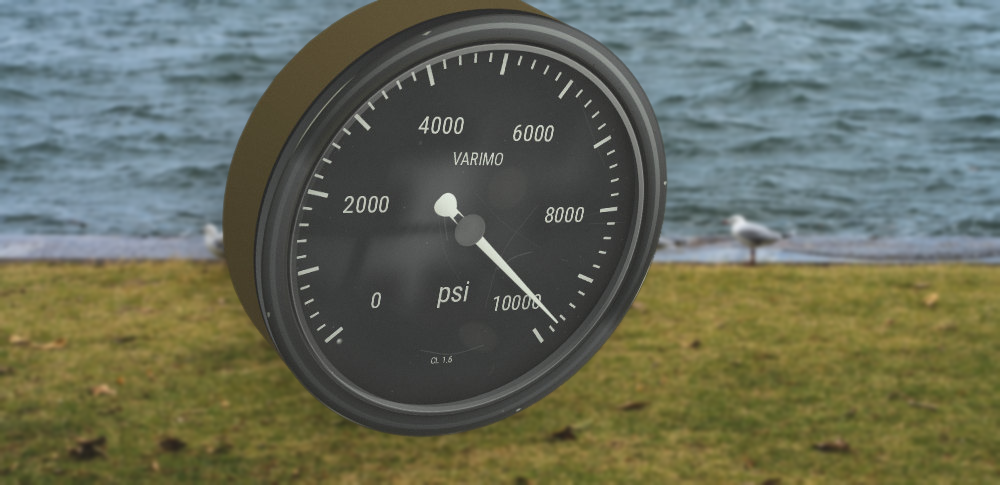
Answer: 9700; psi
